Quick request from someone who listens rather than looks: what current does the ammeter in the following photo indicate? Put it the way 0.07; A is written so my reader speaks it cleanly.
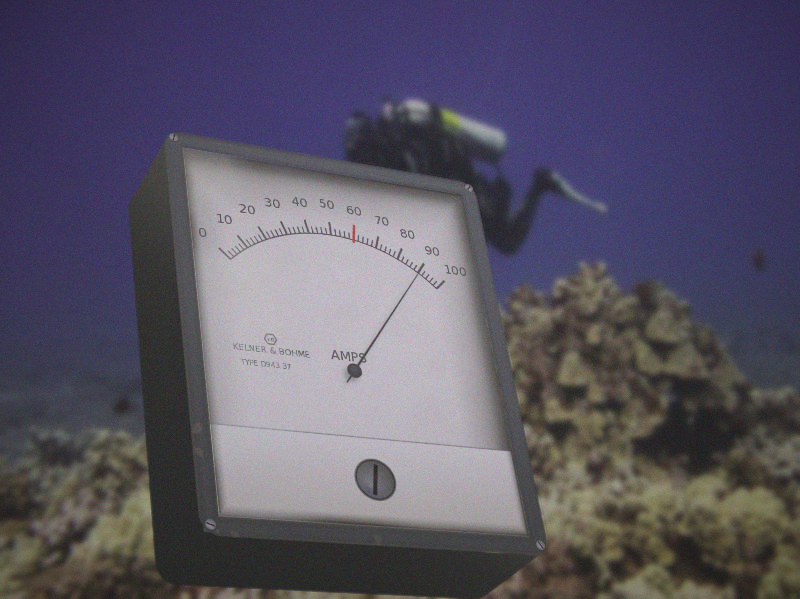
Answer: 90; A
